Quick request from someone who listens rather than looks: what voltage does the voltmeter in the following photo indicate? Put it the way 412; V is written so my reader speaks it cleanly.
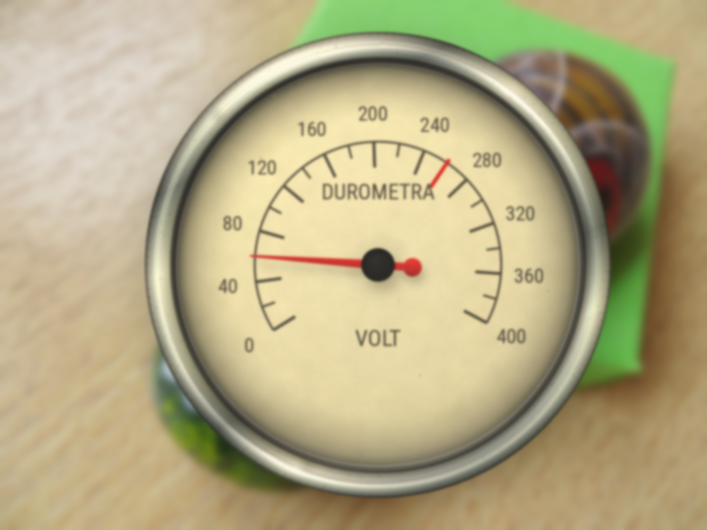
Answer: 60; V
